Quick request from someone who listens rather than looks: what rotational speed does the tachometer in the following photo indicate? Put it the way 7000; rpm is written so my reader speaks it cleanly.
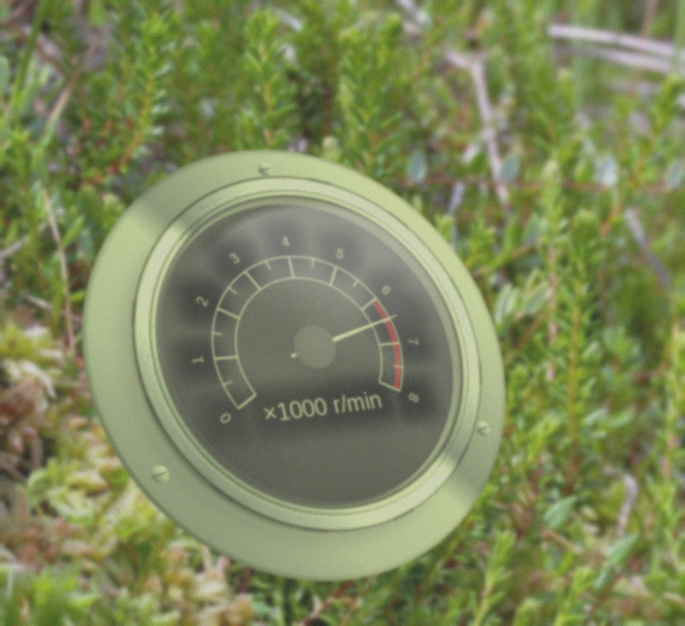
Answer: 6500; rpm
